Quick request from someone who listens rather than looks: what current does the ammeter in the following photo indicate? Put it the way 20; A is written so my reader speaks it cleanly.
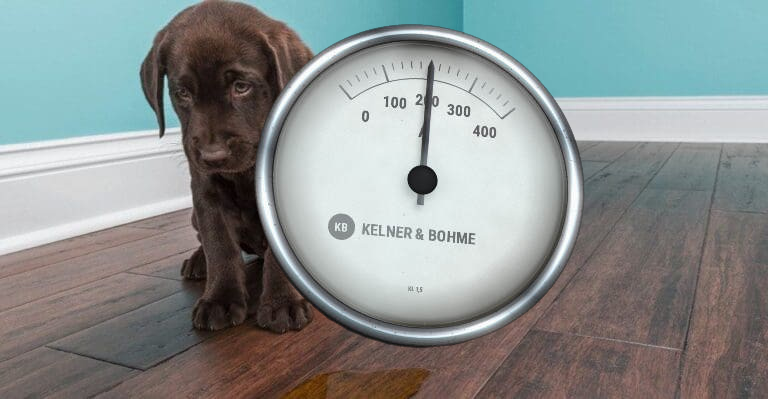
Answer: 200; A
